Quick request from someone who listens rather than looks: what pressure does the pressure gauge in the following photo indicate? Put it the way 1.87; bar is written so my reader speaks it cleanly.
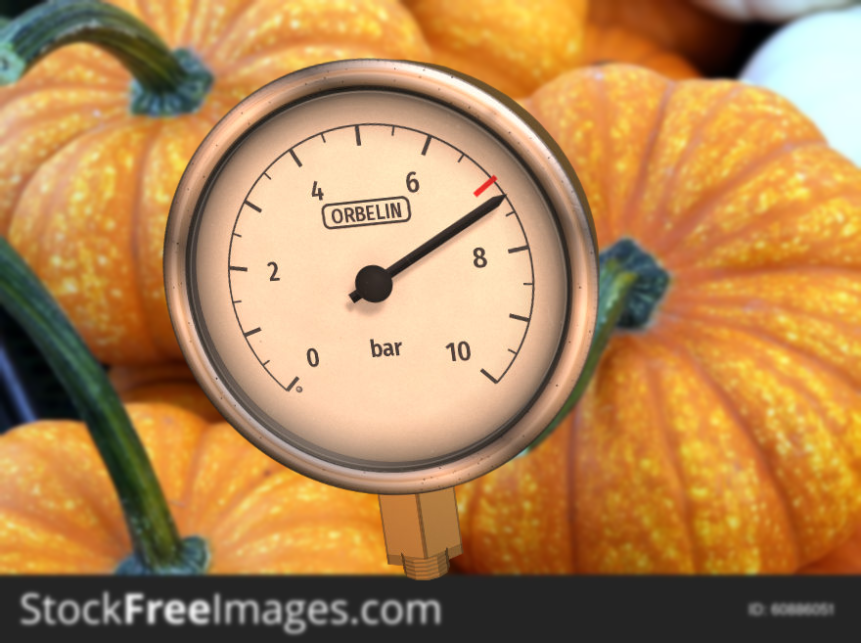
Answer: 7.25; bar
